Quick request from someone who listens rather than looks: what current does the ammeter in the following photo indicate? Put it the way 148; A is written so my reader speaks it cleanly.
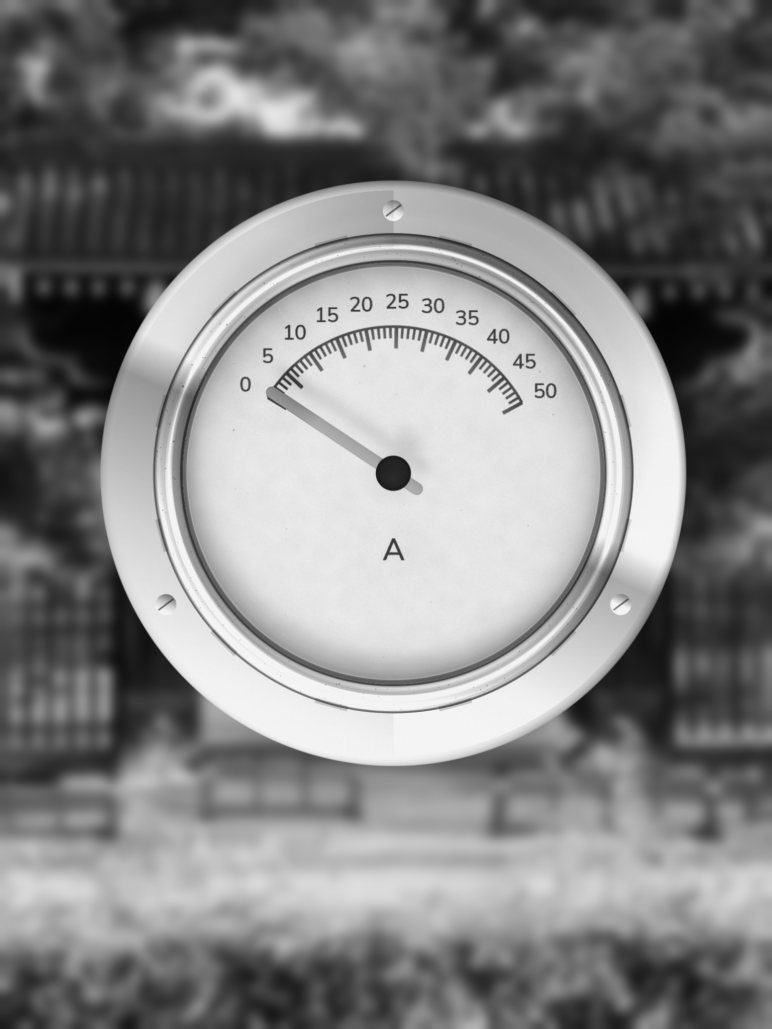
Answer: 1; A
